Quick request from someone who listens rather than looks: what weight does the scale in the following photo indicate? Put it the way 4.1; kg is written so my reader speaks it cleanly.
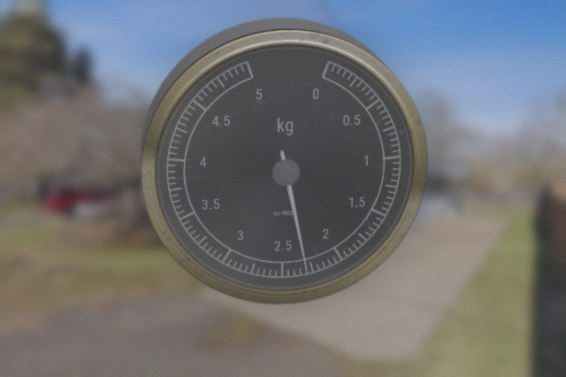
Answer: 2.3; kg
